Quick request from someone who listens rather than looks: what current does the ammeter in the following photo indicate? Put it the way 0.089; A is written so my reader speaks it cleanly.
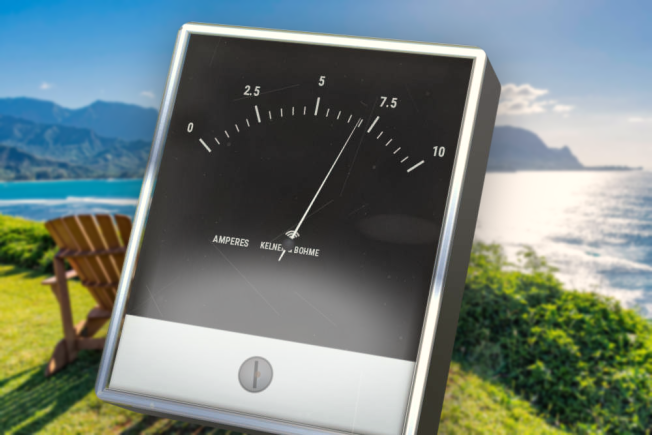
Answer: 7; A
